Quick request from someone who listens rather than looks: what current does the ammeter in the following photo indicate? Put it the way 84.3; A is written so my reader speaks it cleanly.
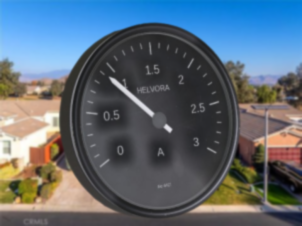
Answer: 0.9; A
